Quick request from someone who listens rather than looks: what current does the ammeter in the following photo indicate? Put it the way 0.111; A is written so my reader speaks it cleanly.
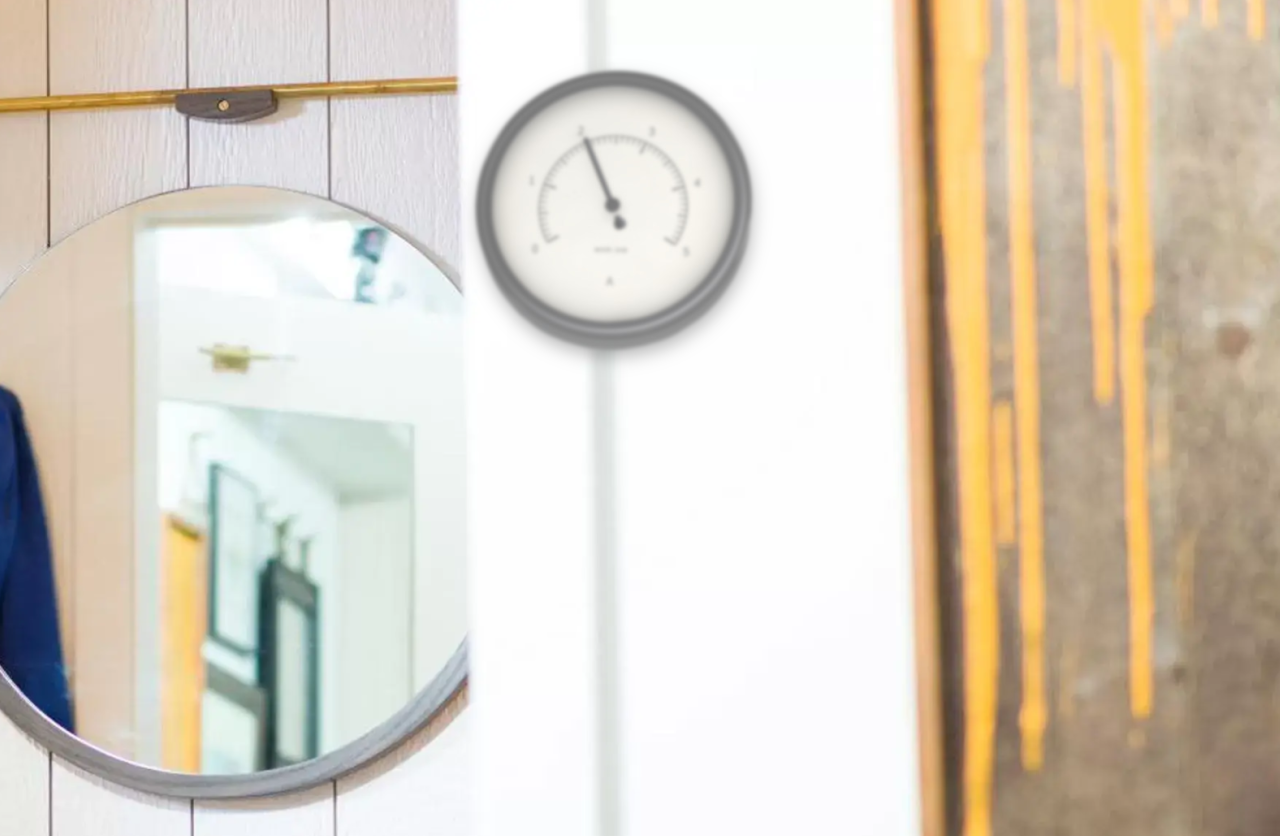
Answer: 2; A
